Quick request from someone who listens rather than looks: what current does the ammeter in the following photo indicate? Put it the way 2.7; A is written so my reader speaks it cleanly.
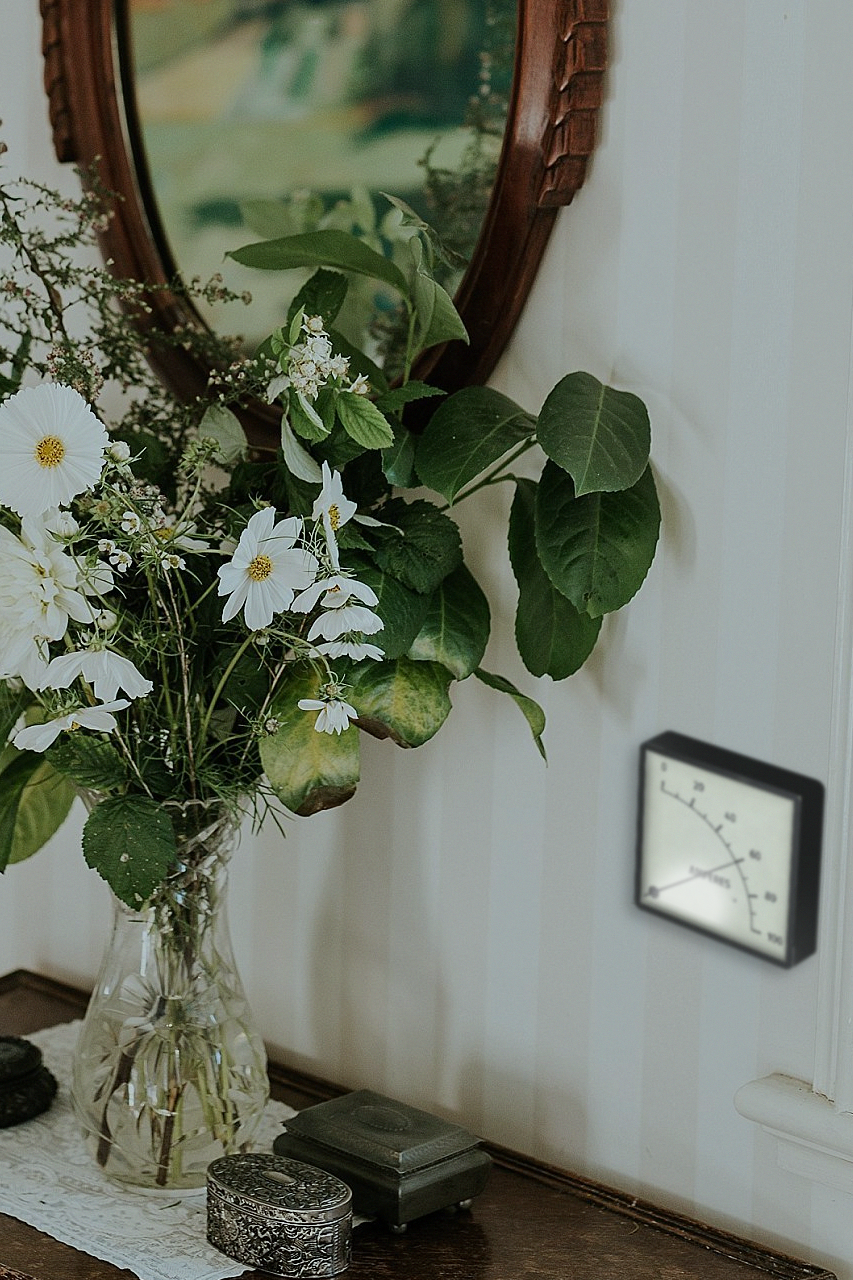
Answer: 60; A
